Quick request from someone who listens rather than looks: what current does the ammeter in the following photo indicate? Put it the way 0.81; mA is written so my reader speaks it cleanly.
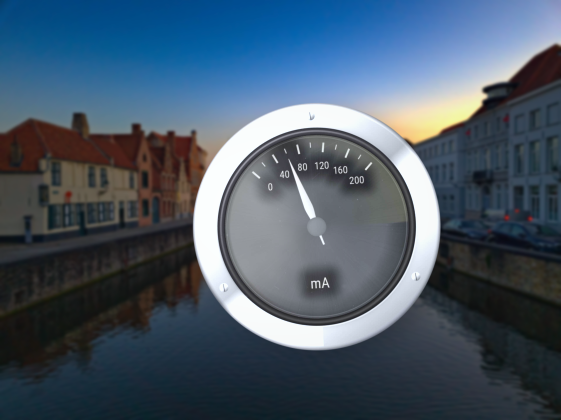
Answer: 60; mA
